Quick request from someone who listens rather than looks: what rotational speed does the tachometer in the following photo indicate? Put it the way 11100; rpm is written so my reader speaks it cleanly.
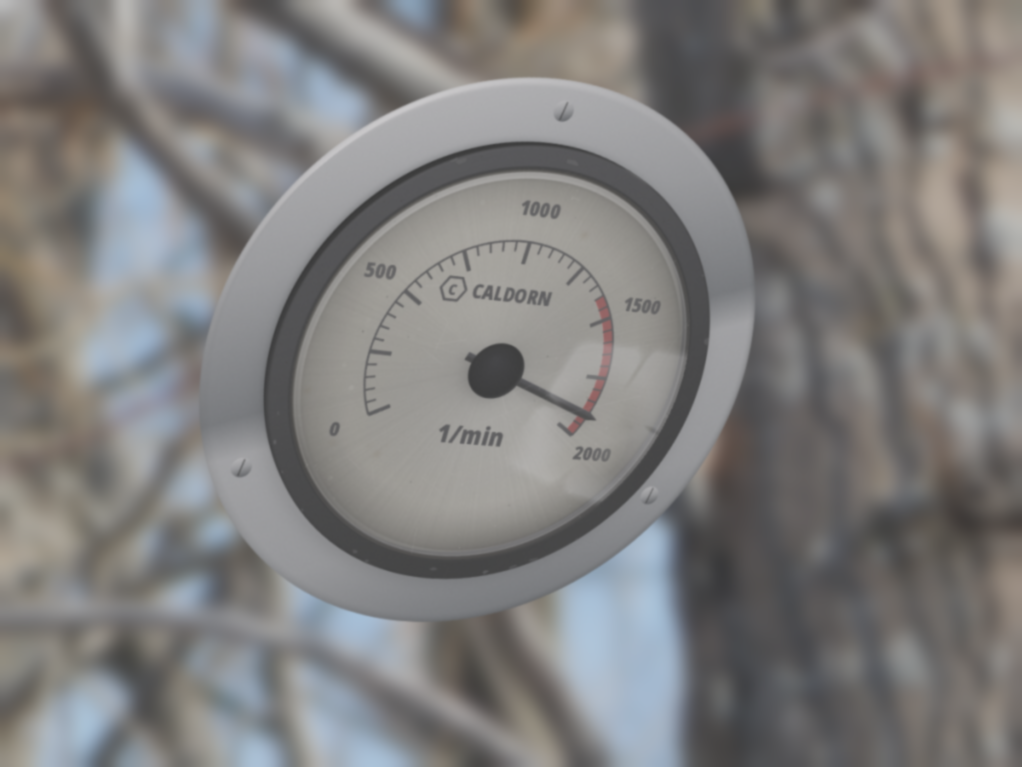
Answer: 1900; rpm
